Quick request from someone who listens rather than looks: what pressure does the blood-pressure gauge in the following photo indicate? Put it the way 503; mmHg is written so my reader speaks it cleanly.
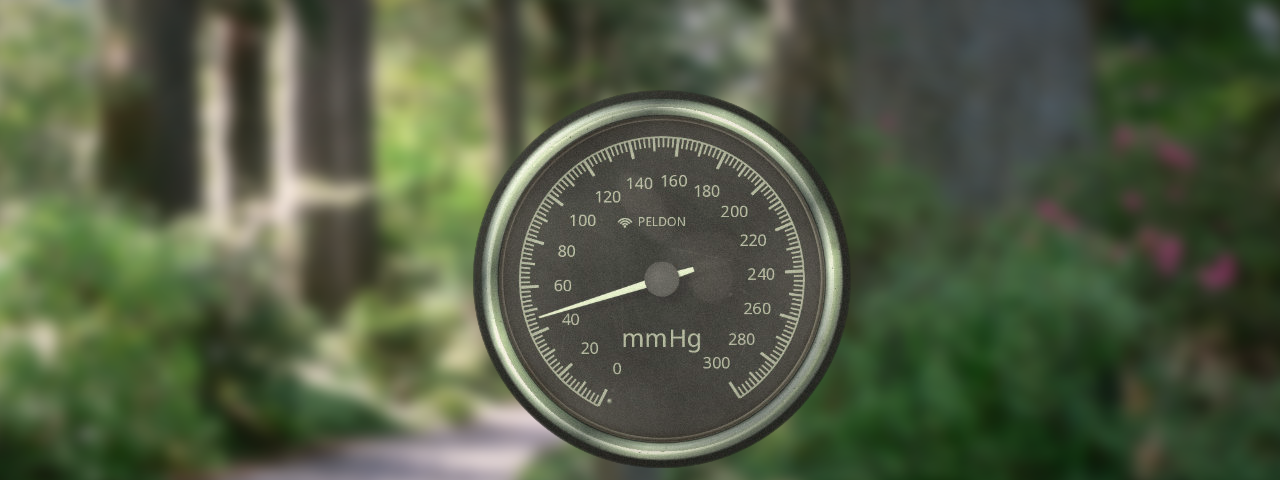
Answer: 46; mmHg
